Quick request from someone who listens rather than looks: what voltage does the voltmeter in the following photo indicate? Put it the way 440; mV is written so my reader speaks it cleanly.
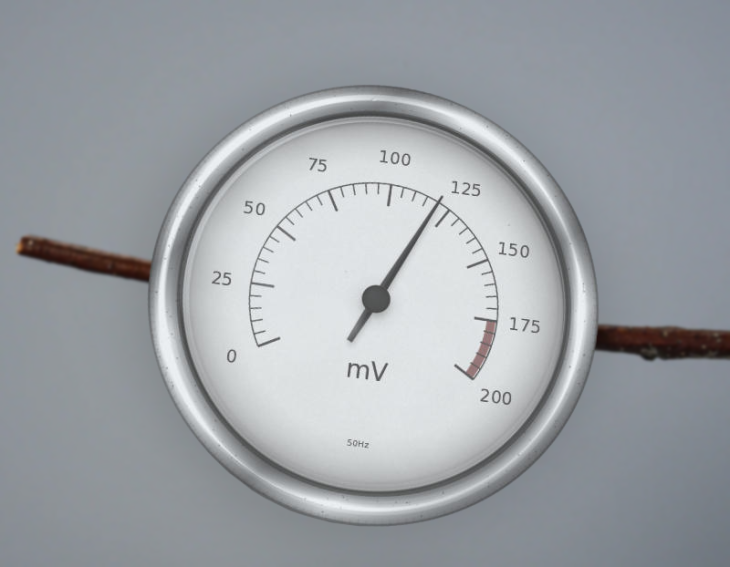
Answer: 120; mV
